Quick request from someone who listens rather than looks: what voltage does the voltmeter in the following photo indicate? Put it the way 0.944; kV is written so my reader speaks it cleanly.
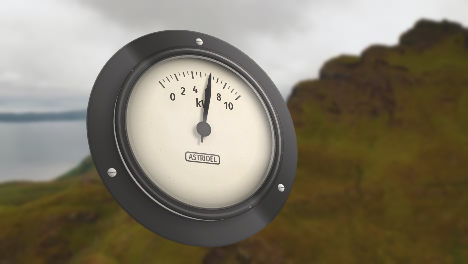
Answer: 6; kV
